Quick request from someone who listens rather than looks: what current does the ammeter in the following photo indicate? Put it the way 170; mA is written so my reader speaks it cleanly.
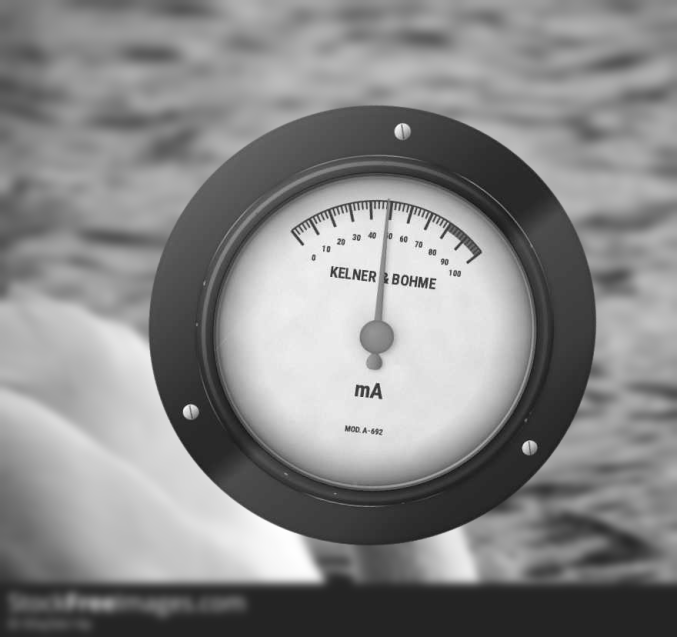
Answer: 48; mA
